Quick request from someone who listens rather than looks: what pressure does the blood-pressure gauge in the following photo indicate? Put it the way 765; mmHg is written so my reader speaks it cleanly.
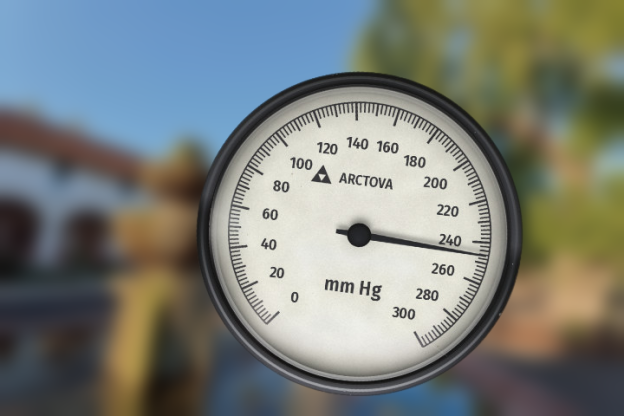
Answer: 246; mmHg
